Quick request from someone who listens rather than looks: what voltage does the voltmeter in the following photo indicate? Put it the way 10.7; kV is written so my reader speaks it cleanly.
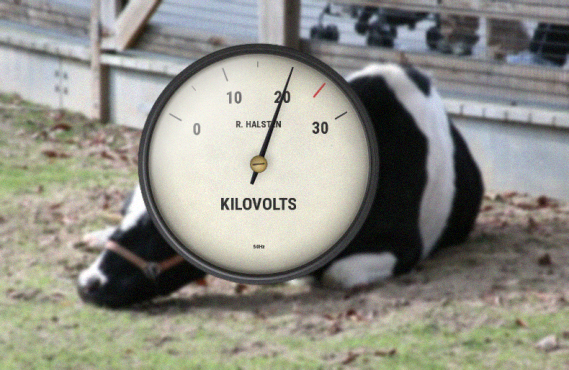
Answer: 20; kV
